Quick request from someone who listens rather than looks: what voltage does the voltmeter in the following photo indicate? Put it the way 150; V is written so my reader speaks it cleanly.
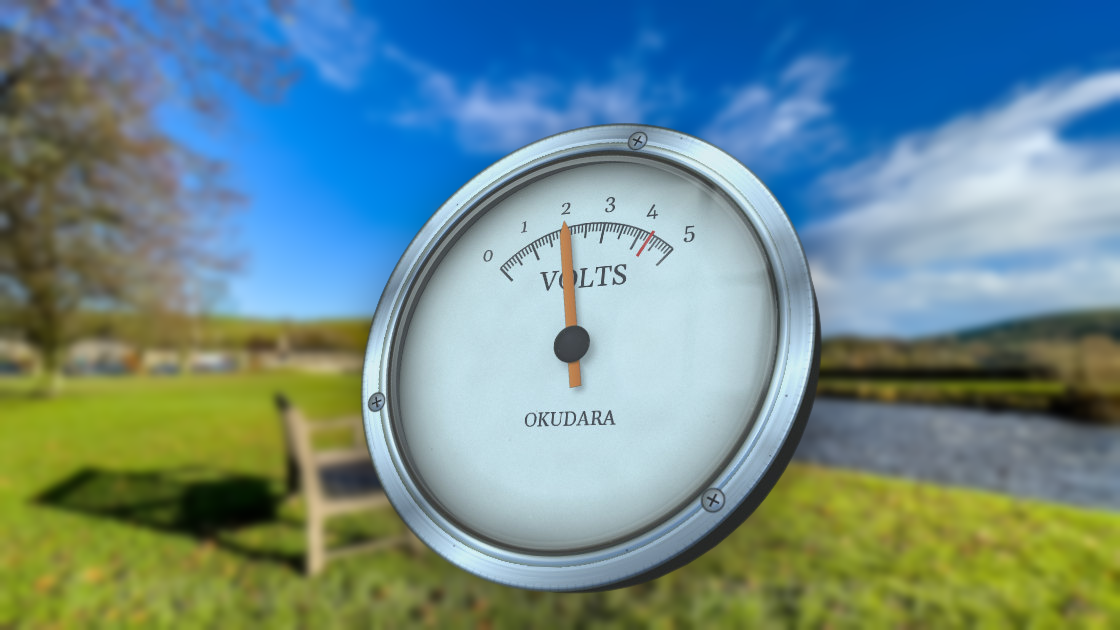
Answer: 2; V
